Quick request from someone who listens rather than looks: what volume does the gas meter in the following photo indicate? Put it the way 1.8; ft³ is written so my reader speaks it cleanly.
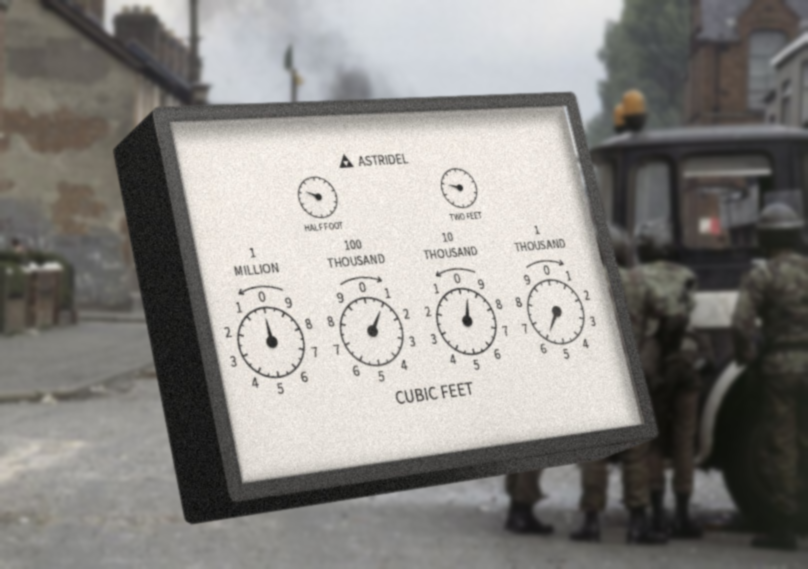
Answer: 9600; ft³
